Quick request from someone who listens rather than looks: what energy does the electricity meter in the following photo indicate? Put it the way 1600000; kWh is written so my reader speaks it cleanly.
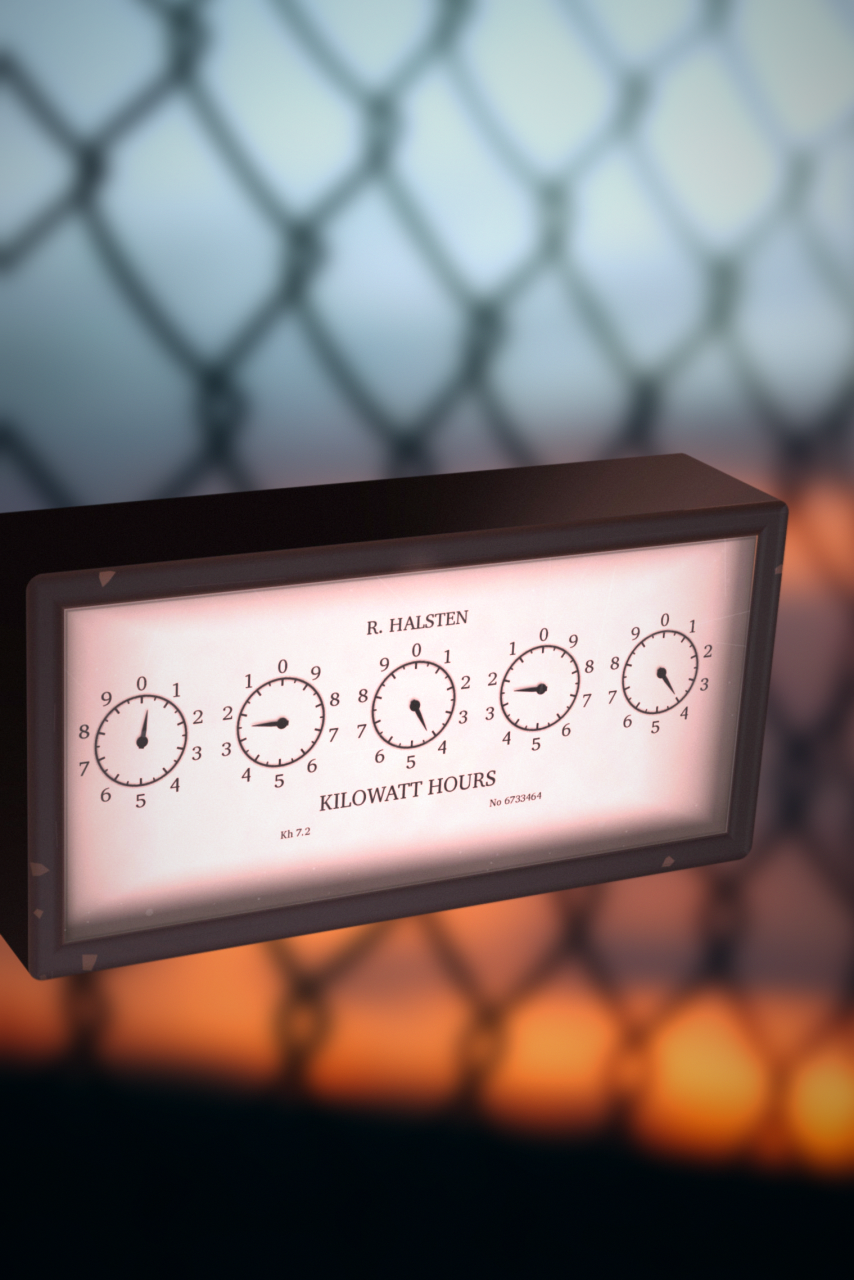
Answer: 2424; kWh
